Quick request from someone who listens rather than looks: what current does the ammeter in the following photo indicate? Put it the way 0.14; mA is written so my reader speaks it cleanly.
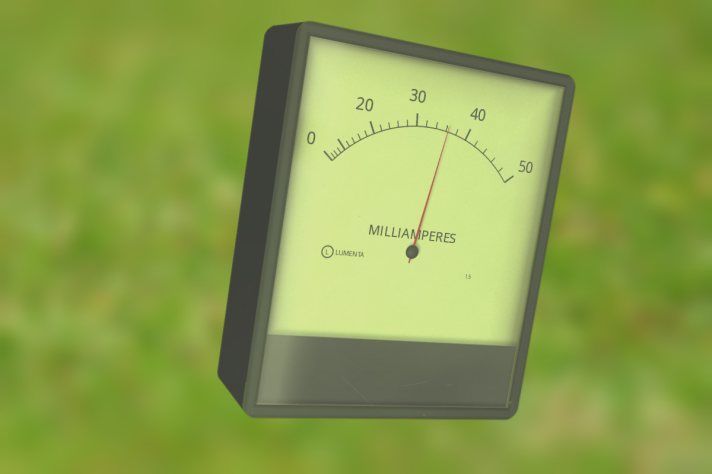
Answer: 36; mA
